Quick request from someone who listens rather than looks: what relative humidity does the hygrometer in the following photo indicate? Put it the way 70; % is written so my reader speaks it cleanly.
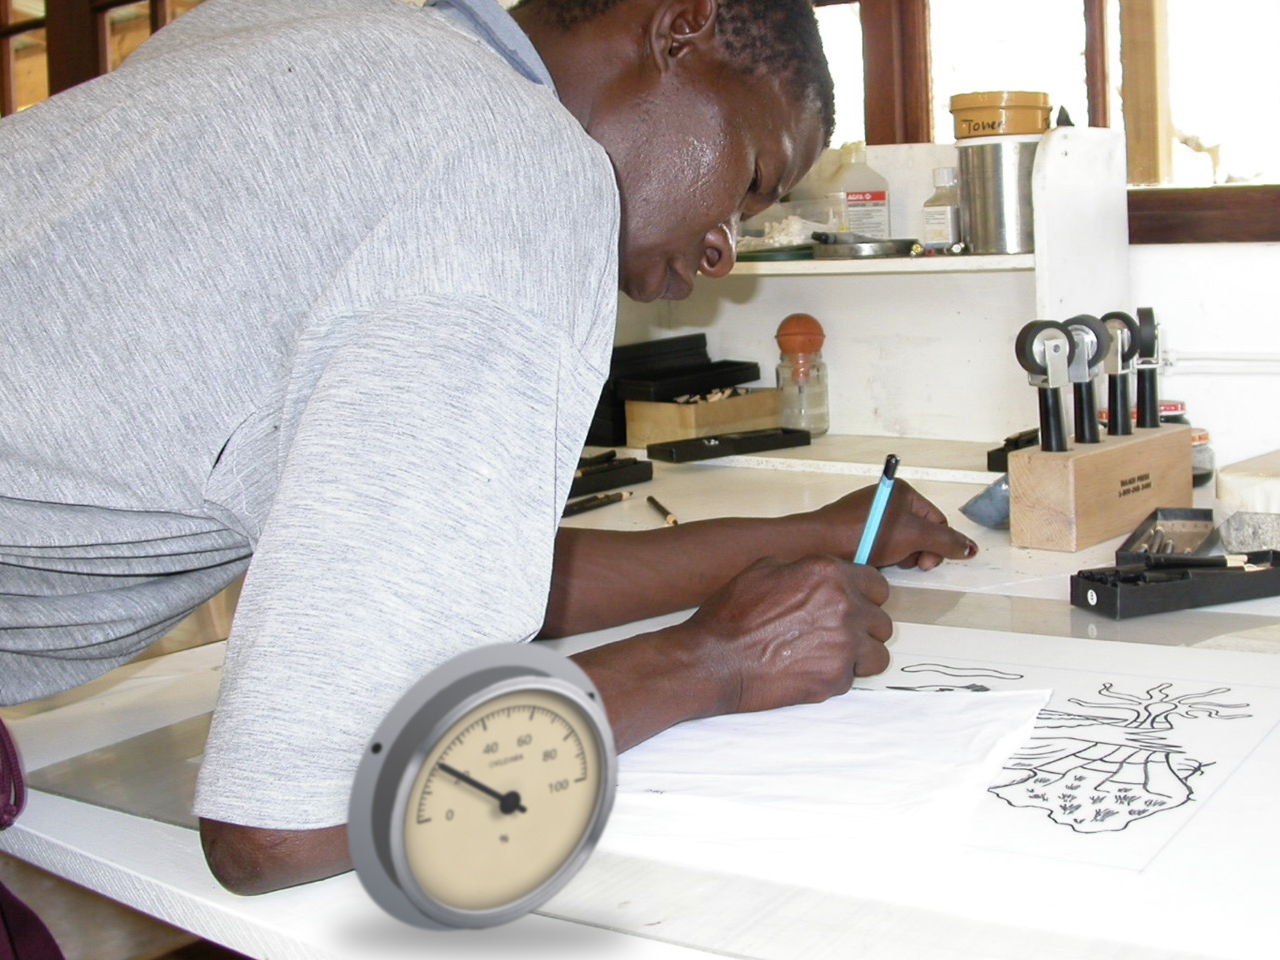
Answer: 20; %
